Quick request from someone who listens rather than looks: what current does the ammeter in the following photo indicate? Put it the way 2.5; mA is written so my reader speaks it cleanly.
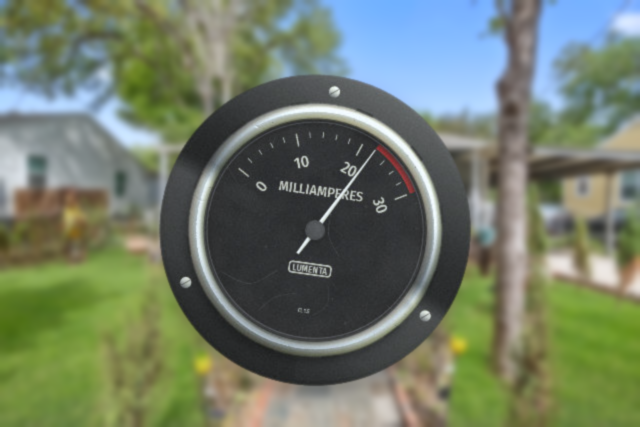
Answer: 22; mA
